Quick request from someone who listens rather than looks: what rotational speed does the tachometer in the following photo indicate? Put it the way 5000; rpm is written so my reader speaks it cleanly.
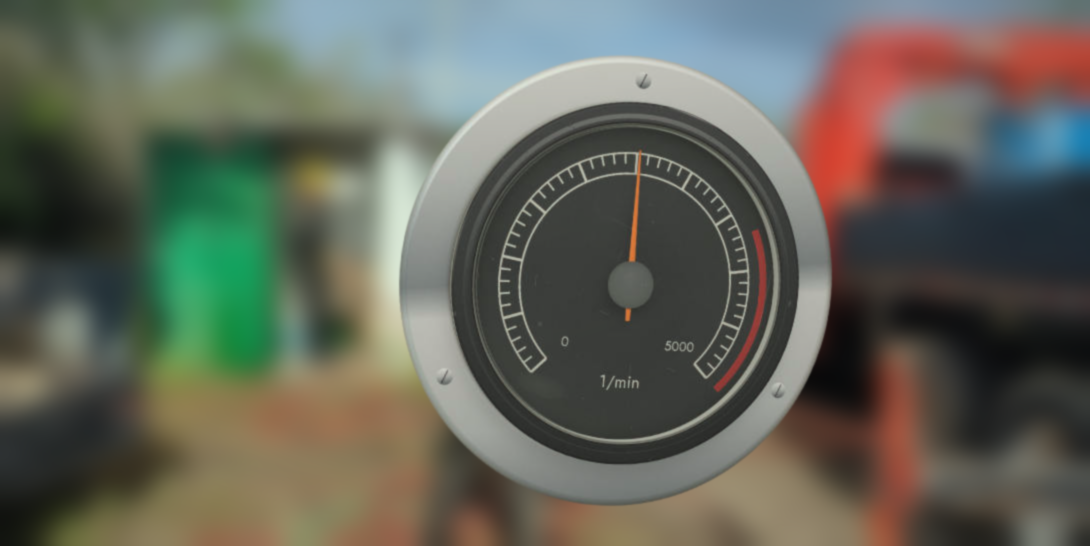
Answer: 2500; rpm
